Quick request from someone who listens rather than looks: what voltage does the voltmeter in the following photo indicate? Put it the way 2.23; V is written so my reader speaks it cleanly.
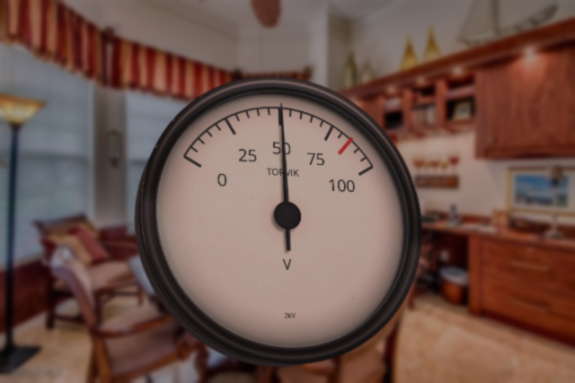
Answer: 50; V
